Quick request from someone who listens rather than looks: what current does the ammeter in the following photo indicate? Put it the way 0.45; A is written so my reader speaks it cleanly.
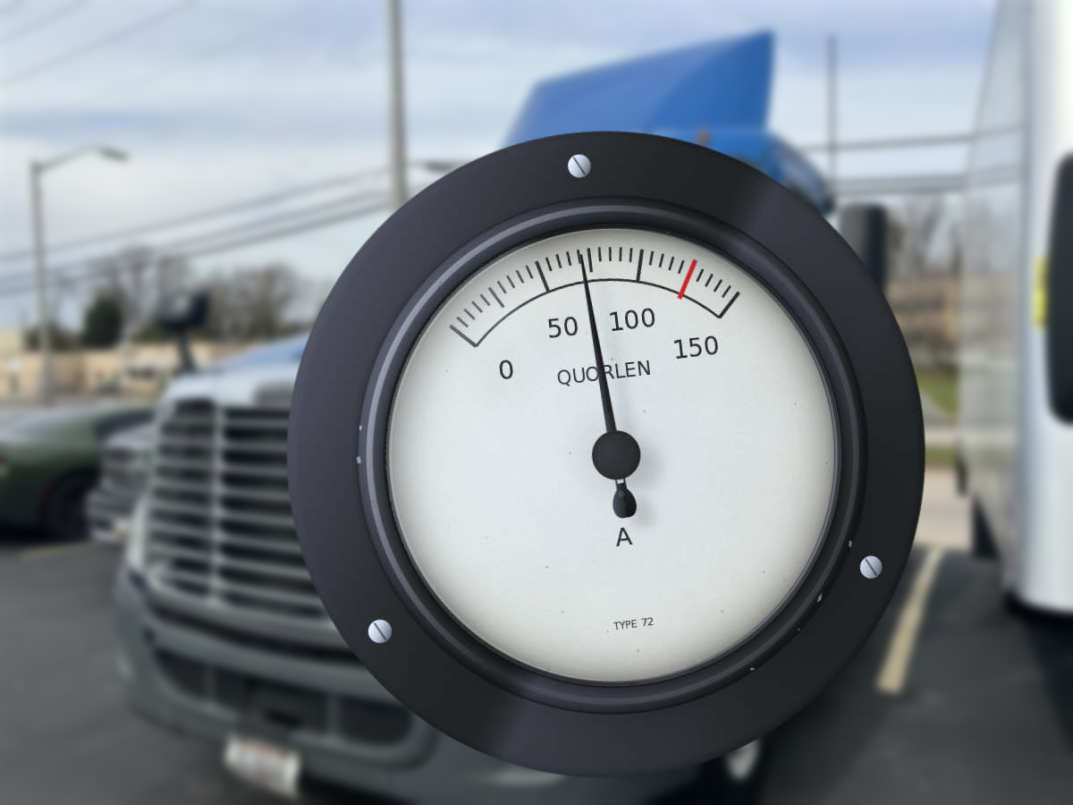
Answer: 70; A
